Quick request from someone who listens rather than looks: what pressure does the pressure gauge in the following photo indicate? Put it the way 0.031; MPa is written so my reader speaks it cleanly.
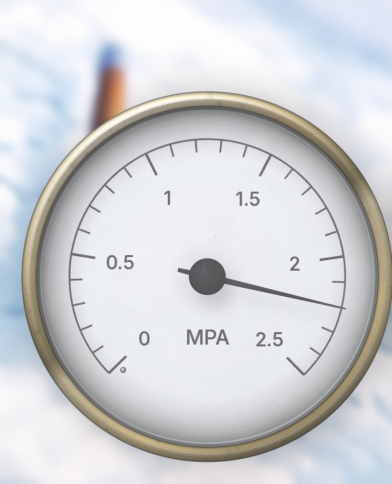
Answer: 2.2; MPa
